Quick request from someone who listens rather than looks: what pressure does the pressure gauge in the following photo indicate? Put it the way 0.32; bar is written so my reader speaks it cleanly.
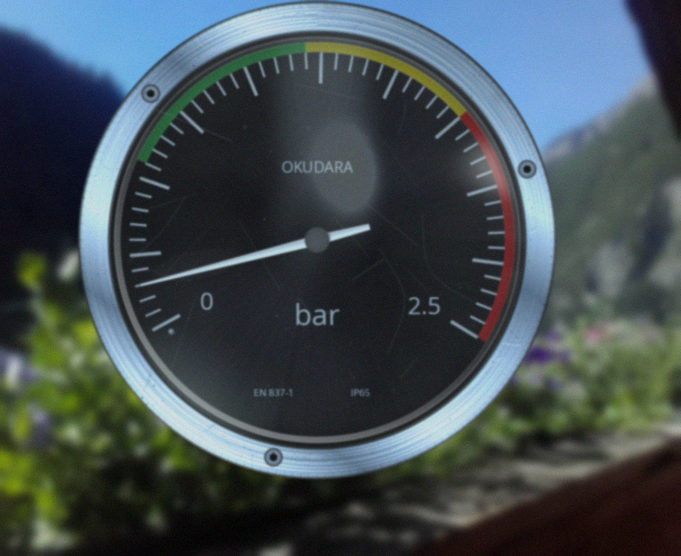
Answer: 0.15; bar
